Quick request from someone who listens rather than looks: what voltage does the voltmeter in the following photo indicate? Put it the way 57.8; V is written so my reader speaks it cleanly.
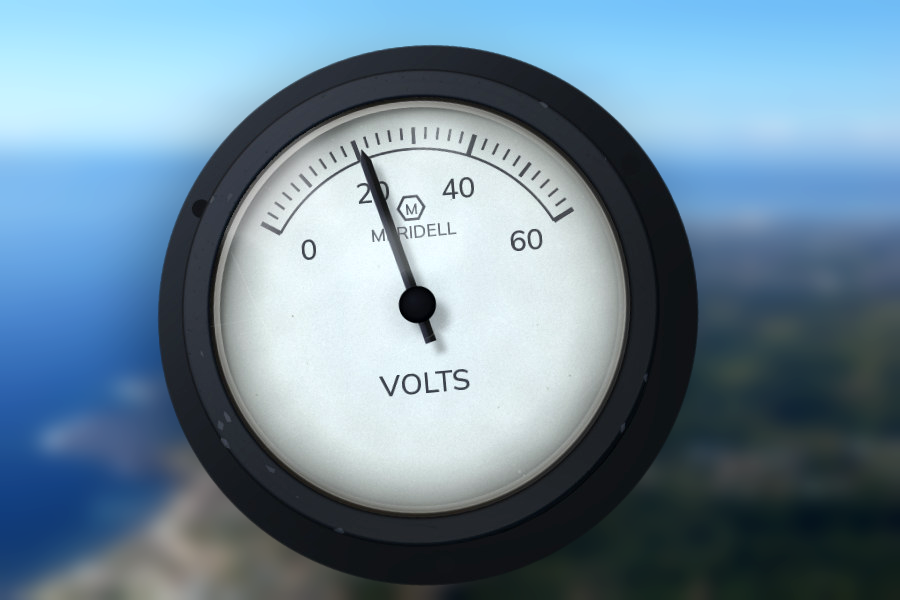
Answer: 21; V
